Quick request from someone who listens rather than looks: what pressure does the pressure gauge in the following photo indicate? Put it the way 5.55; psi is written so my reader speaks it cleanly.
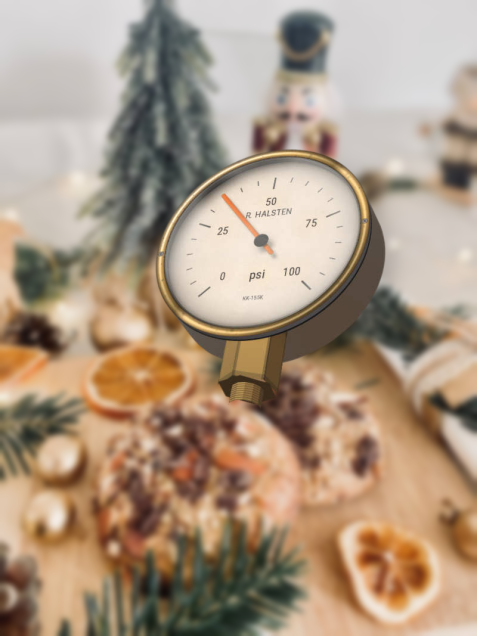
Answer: 35; psi
